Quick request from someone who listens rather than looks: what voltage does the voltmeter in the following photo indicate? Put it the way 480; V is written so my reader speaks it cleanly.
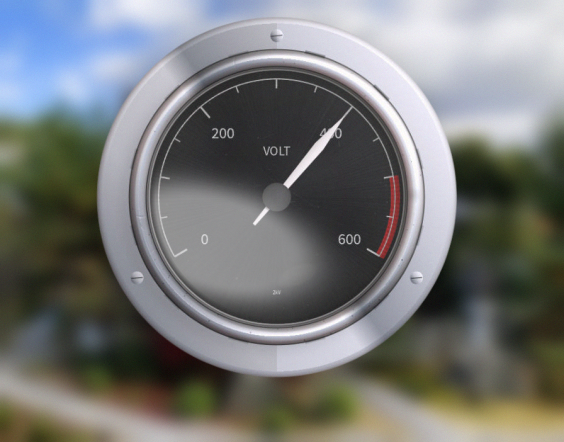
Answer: 400; V
